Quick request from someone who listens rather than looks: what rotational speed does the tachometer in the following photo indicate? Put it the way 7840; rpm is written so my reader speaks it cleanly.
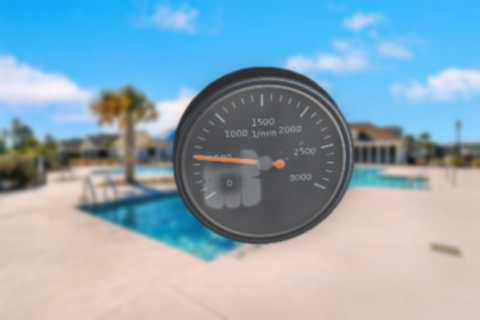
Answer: 500; rpm
